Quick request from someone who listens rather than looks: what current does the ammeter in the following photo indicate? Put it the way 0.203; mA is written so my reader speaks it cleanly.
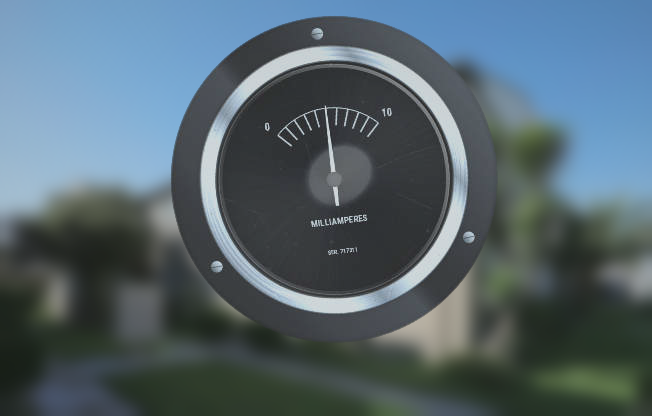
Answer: 5; mA
